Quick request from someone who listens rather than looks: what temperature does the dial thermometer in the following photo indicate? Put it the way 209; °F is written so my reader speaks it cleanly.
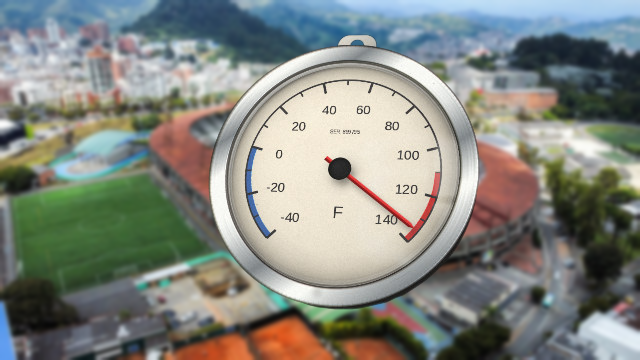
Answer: 135; °F
